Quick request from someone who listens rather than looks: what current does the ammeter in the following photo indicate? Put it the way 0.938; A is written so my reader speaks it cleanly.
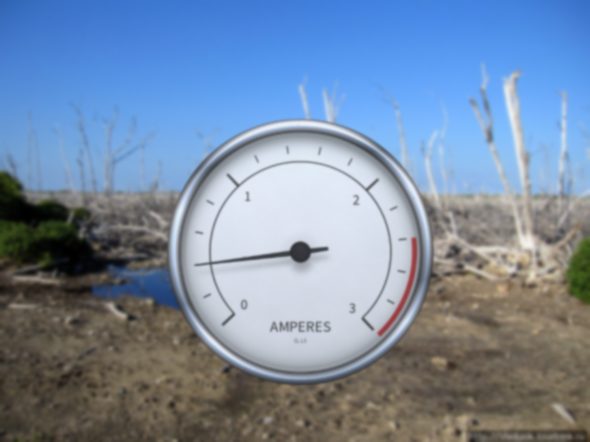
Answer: 0.4; A
